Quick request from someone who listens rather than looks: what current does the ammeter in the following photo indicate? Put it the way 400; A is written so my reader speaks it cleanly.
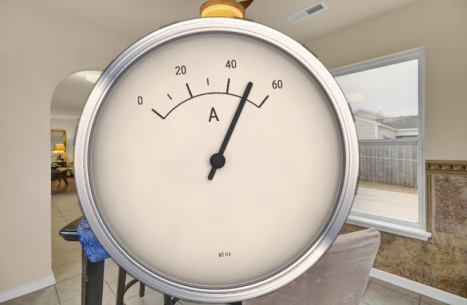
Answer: 50; A
